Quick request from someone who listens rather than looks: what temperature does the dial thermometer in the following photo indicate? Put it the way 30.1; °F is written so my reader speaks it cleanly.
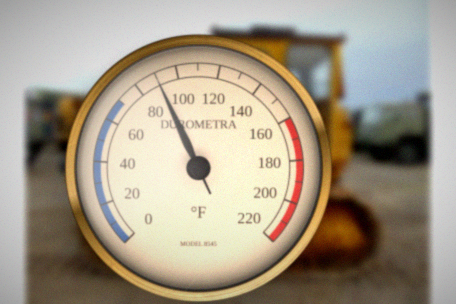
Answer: 90; °F
